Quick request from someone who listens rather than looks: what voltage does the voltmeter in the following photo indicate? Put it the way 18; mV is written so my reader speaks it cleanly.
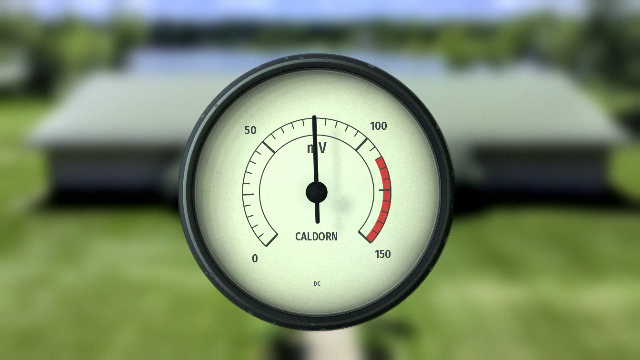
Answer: 75; mV
